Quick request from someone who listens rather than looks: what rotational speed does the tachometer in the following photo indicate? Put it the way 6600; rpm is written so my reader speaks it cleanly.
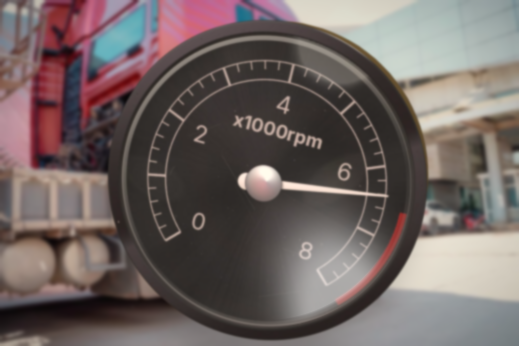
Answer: 6400; rpm
